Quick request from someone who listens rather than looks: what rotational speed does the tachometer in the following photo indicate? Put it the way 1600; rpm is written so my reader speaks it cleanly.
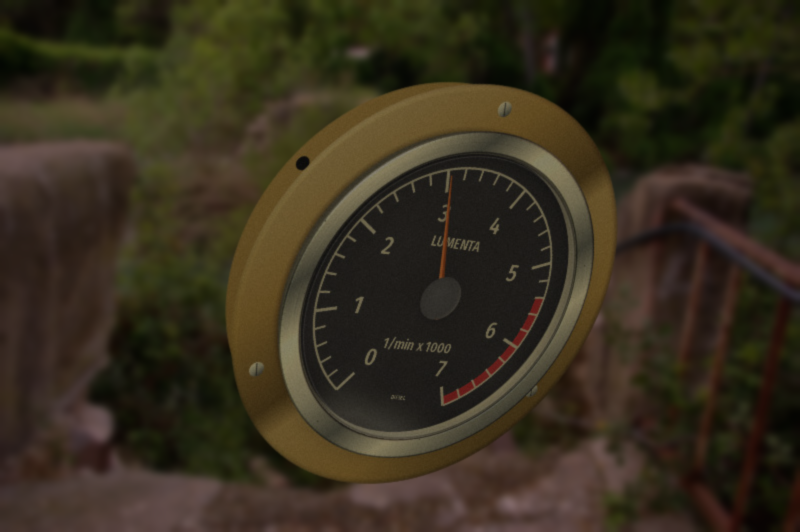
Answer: 3000; rpm
